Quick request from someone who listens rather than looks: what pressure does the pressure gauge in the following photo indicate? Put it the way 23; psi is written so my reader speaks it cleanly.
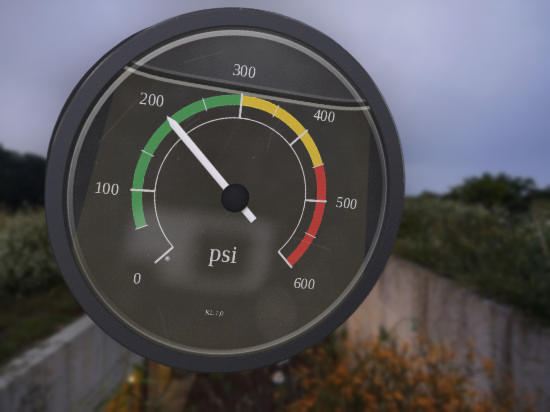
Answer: 200; psi
